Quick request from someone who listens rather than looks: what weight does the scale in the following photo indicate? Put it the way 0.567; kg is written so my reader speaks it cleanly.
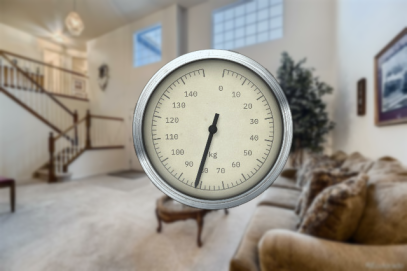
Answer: 82; kg
